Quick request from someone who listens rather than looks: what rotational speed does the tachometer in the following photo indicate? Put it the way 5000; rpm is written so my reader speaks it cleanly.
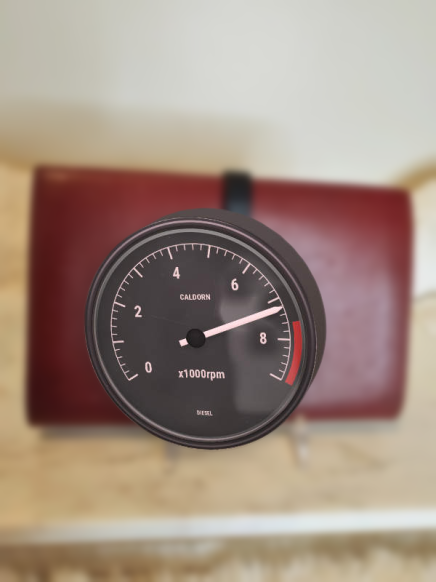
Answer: 7200; rpm
